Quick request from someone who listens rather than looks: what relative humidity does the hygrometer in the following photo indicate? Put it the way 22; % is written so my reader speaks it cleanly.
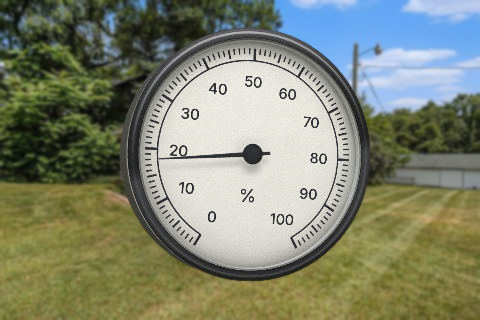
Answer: 18; %
